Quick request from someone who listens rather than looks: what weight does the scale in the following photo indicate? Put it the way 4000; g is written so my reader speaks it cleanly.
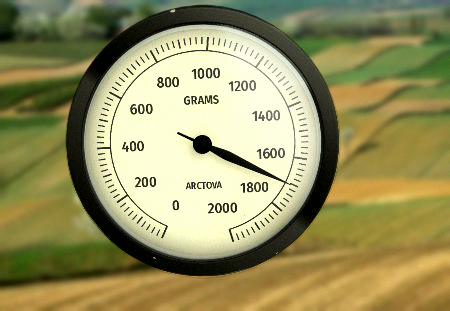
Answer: 1700; g
